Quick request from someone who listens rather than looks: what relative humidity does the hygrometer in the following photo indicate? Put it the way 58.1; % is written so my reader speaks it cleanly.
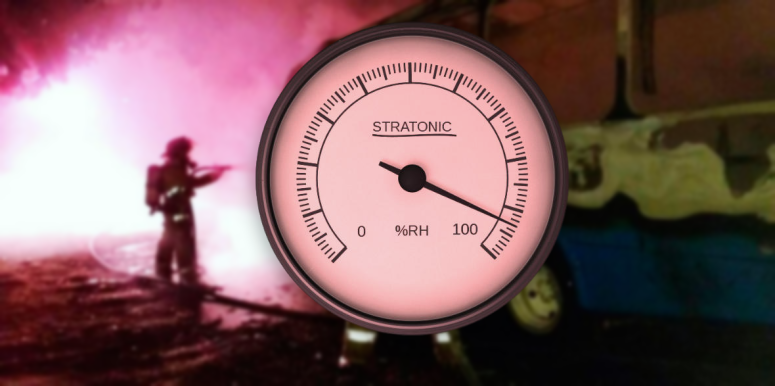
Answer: 93; %
